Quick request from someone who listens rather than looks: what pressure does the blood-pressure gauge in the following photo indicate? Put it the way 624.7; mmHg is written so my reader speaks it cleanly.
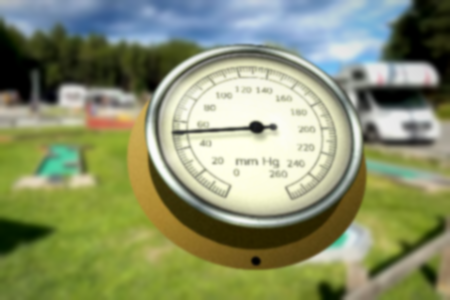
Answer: 50; mmHg
